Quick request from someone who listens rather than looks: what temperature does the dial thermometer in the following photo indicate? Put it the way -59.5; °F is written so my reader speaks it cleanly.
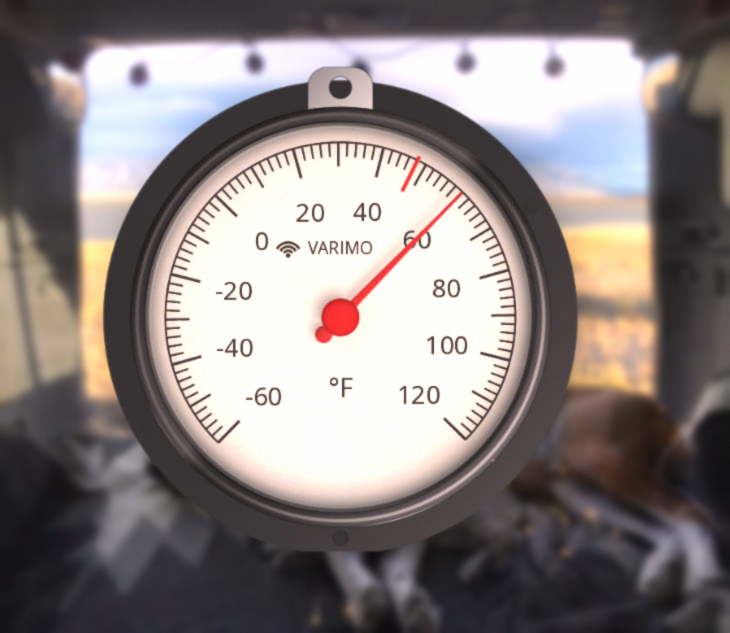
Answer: 60; °F
